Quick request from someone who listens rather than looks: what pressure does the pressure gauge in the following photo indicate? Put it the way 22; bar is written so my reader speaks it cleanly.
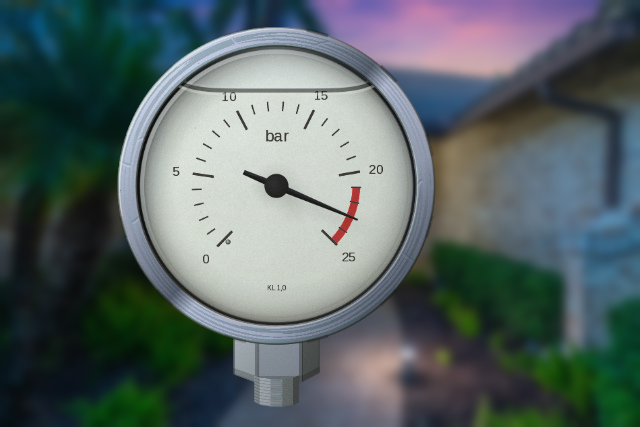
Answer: 23; bar
